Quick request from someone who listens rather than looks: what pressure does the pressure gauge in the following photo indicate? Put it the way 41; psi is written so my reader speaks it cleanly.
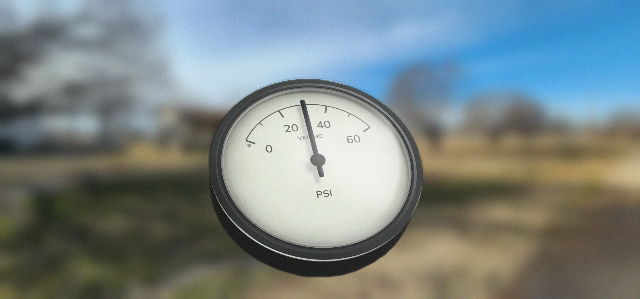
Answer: 30; psi
